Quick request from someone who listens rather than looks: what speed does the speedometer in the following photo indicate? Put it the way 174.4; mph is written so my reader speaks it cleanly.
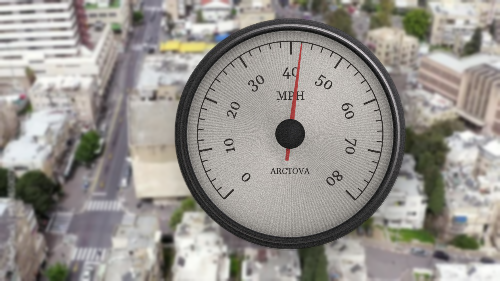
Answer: 42; mph
